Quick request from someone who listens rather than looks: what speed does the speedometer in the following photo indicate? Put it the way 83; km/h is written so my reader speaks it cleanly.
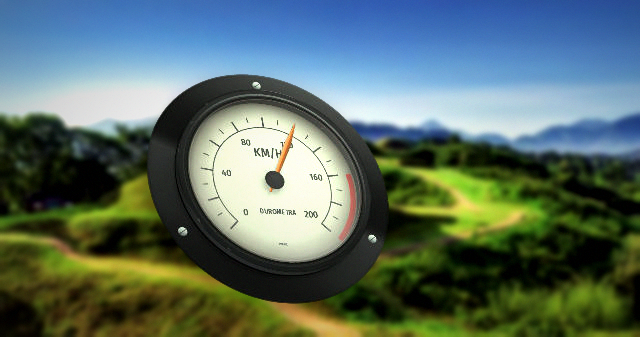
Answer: 120; km/h
